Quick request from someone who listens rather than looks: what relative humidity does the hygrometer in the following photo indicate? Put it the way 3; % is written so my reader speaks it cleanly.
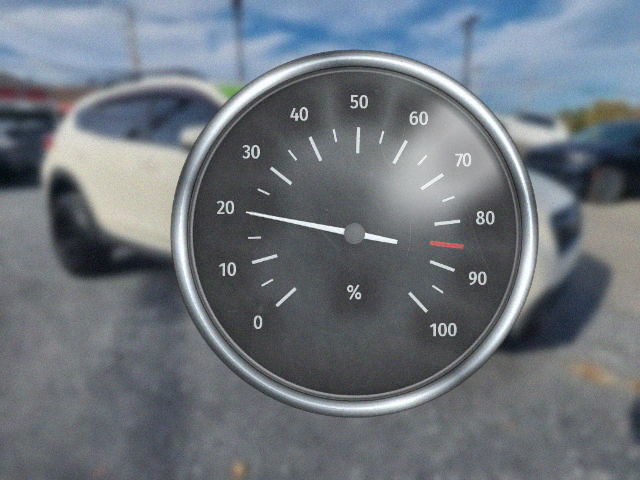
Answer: 20; %
